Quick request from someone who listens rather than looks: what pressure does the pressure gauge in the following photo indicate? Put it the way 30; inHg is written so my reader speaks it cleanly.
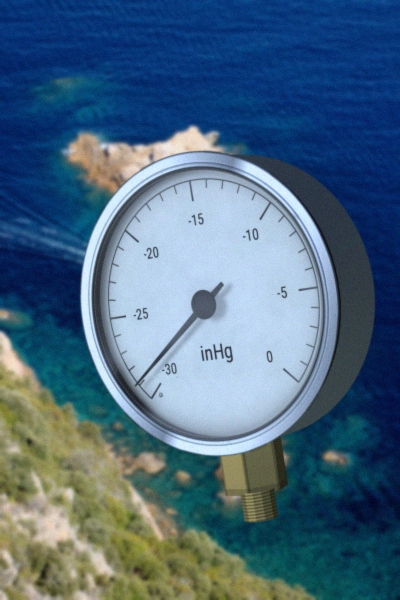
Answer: -29; inHg
